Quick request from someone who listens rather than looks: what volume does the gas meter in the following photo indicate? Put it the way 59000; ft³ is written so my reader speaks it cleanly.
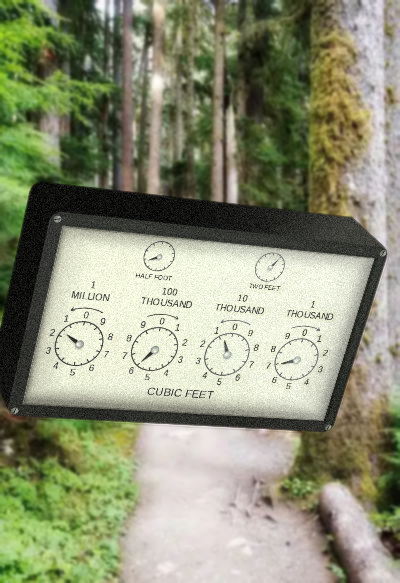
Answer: 160700; ft³
